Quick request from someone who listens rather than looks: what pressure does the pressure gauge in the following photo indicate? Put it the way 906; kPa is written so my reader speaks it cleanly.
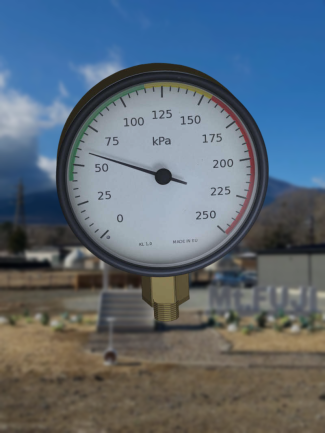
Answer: 60; kPa
